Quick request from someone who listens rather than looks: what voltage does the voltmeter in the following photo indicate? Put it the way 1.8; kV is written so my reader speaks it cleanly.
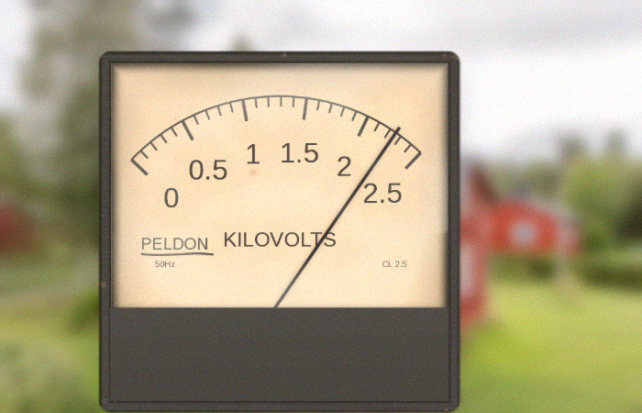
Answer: 2.25; kV
